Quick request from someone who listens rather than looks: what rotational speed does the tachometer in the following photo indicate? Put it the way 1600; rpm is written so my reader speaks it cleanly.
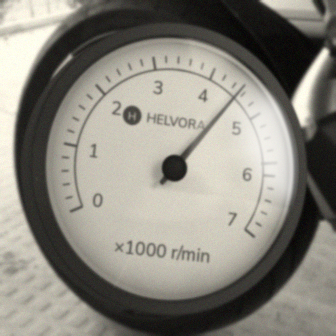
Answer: 4500; rpm
